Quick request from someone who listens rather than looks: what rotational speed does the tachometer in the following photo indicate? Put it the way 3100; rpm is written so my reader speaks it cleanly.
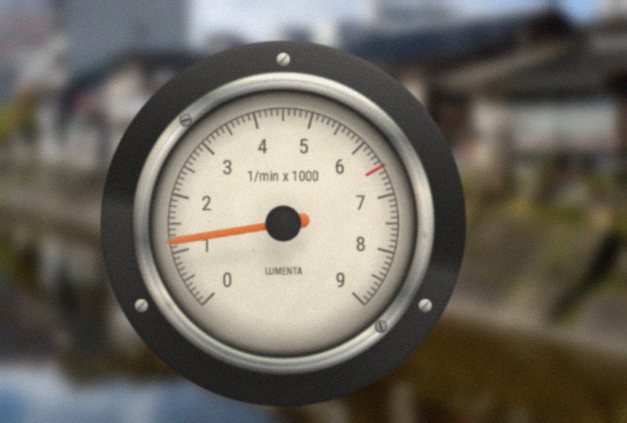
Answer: 1200; rpm
